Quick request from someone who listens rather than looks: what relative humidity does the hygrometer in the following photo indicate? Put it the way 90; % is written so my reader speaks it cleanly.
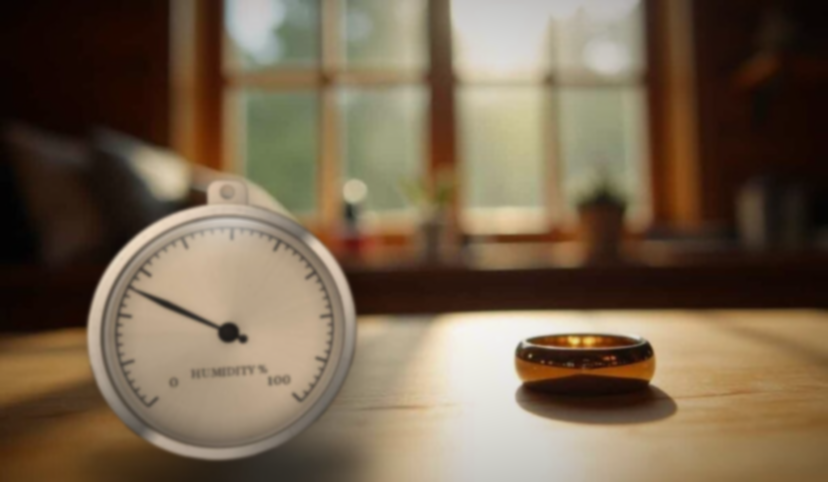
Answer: 26; %
